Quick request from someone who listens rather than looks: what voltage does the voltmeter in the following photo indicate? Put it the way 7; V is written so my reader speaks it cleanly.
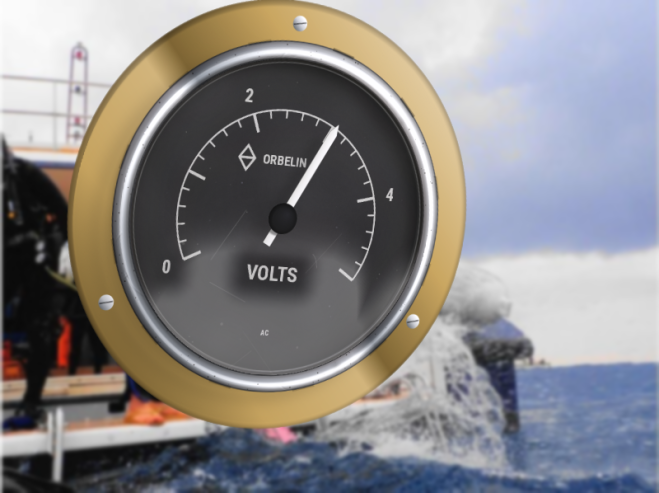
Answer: 3; V
